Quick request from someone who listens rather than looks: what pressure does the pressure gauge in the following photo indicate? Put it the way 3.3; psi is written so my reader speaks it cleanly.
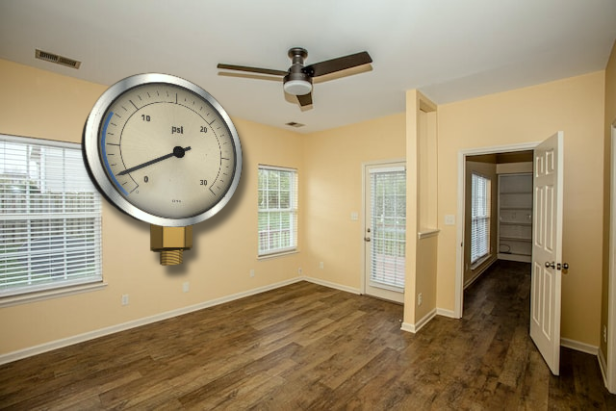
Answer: 2; psi
